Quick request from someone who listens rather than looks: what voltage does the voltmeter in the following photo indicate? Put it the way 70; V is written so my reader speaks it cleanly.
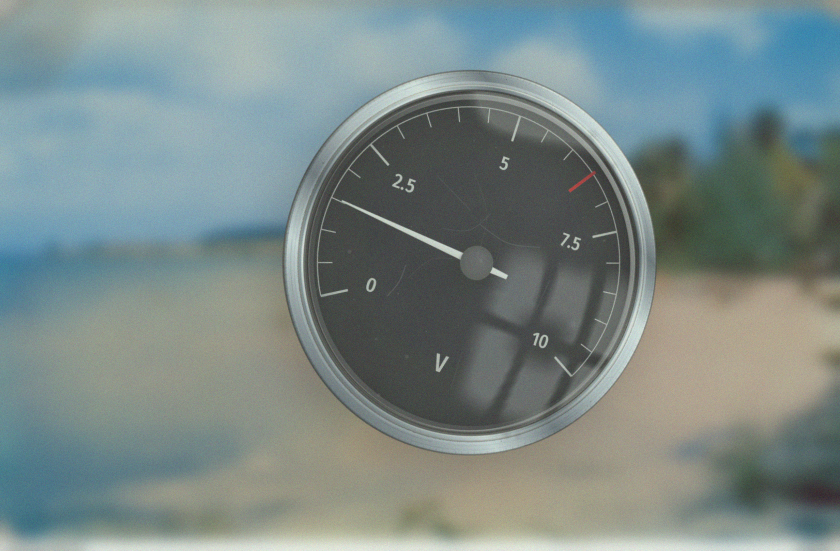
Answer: 1.5; V
